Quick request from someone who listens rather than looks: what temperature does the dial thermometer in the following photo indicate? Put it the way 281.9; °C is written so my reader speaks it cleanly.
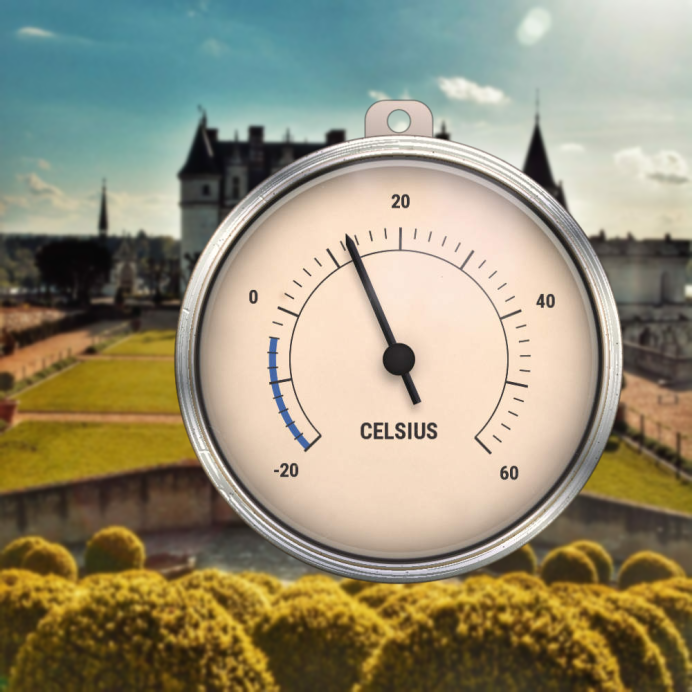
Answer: 13; °C
